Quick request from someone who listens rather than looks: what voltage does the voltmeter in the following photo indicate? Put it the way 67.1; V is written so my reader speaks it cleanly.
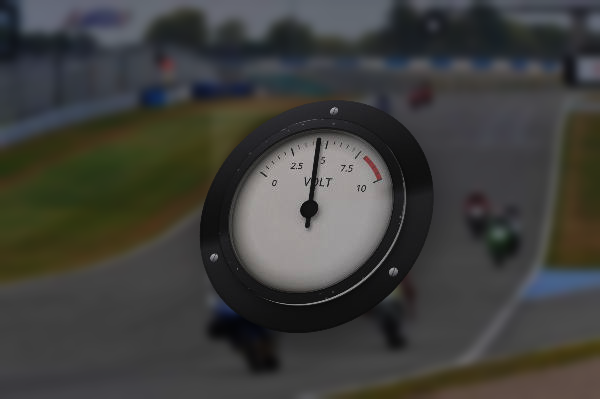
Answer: 4.5; V
